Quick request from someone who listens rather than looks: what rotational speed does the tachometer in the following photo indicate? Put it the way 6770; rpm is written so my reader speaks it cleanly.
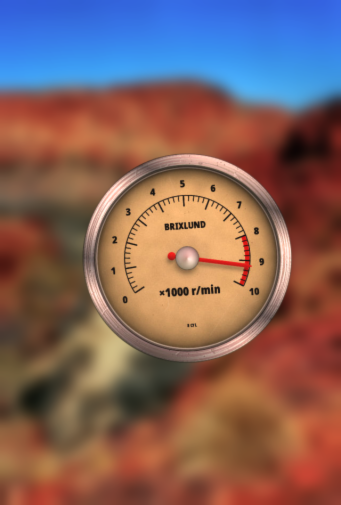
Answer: 9200; rpm
